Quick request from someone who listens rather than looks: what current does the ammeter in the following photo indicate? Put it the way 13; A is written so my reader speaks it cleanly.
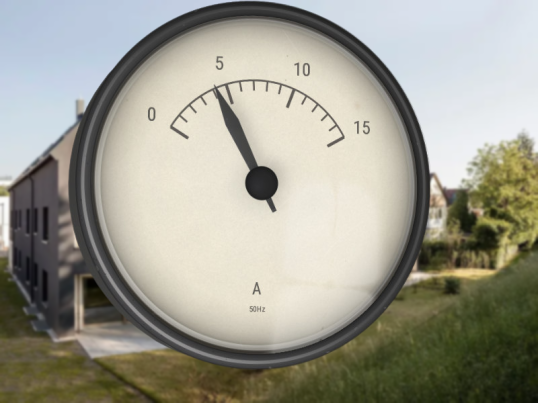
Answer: 4; A
